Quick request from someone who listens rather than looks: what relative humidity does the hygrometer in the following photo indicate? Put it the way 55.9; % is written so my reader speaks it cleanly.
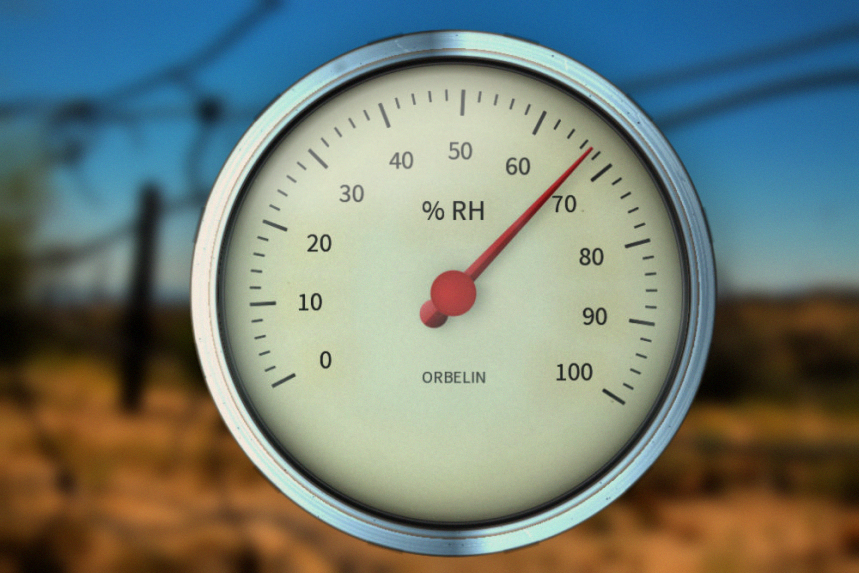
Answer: 67; %
